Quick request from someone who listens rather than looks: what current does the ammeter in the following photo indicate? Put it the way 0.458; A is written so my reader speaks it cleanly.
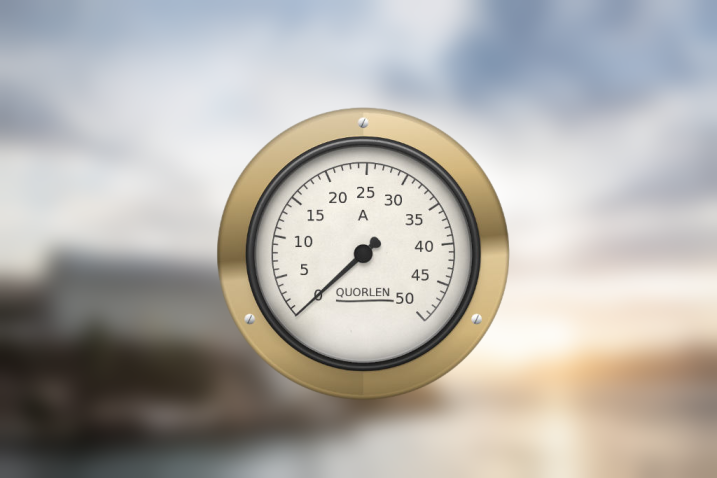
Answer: 0; A
